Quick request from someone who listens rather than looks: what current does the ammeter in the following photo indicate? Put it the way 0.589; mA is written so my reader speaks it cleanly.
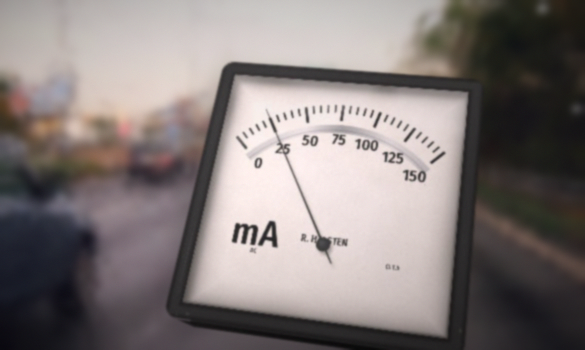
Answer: 25; mA
